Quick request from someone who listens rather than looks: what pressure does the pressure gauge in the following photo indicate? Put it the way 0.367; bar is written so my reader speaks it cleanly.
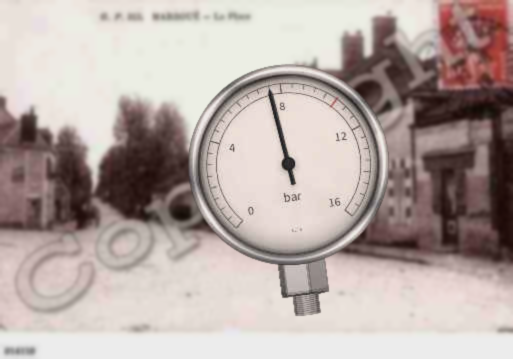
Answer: 7.5; bar
